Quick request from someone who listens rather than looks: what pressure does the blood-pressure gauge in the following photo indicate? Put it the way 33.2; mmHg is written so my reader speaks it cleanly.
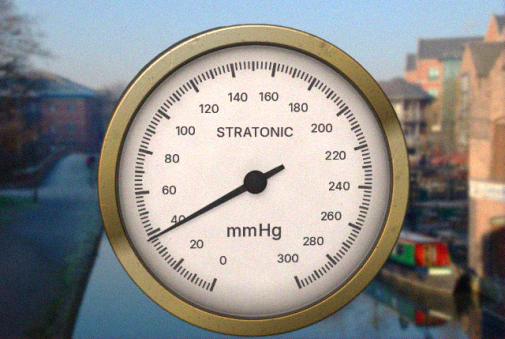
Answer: 38; mmHg
